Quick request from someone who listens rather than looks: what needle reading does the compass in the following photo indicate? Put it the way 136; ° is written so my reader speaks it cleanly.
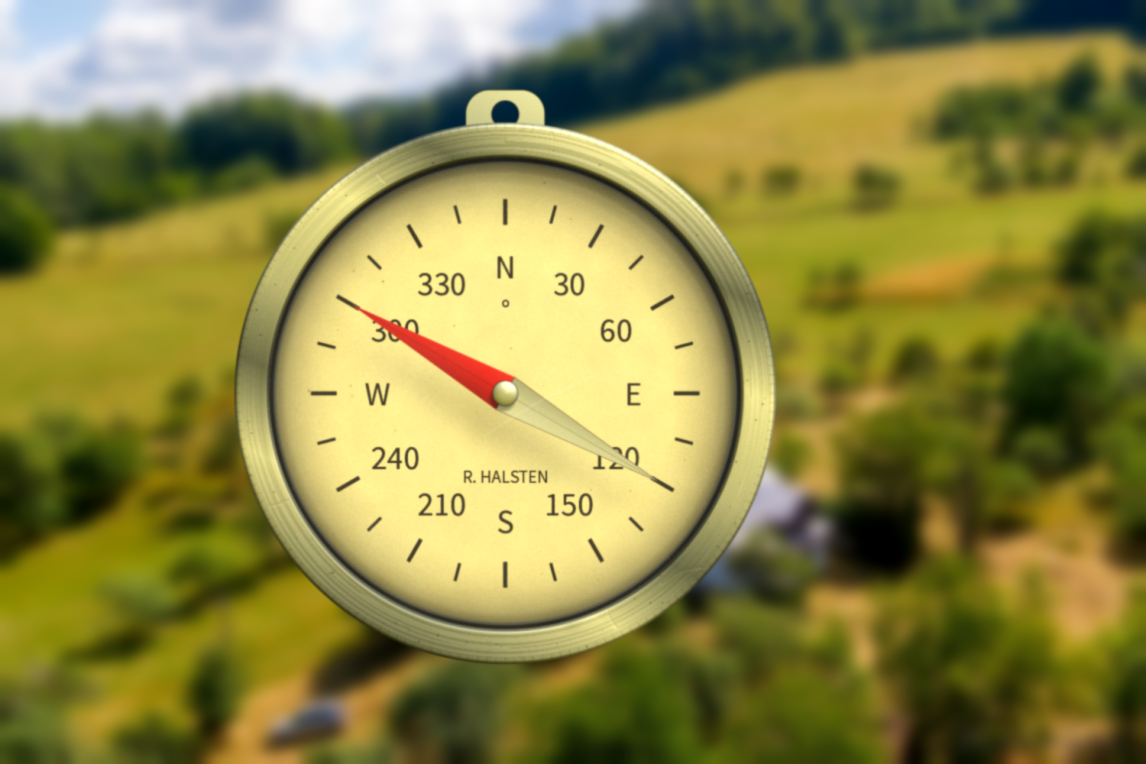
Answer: 300; °
